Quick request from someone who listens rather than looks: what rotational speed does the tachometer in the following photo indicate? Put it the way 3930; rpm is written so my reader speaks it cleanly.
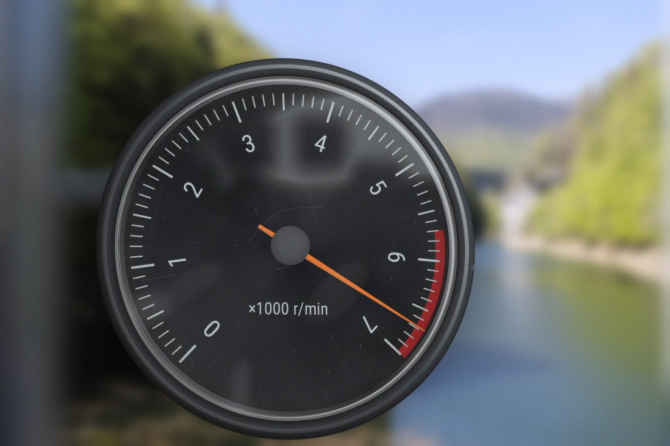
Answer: 6700; rpm
